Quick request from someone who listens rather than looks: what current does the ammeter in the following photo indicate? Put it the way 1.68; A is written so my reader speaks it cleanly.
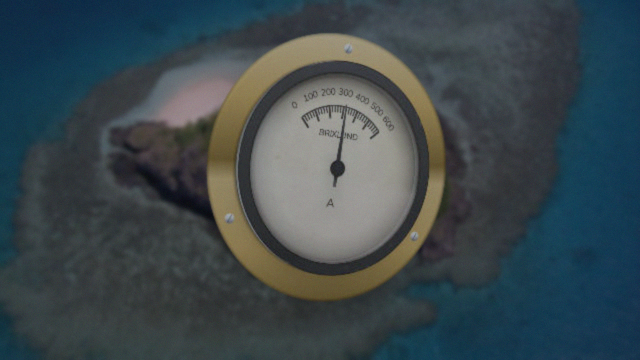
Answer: 300; A
